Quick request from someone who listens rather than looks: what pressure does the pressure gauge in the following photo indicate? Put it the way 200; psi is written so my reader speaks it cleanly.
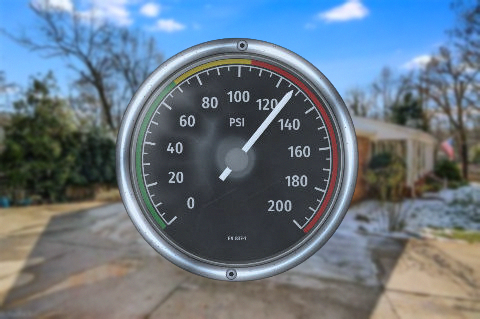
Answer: 127.5; psi
